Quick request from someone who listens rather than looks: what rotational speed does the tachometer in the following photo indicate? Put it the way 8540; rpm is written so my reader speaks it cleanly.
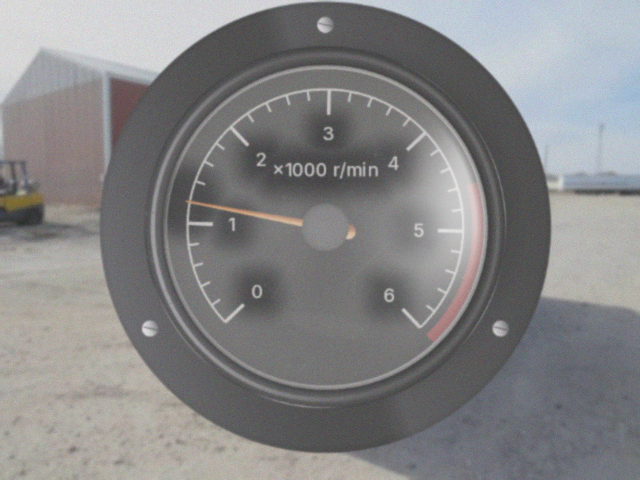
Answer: 1200; rpm
